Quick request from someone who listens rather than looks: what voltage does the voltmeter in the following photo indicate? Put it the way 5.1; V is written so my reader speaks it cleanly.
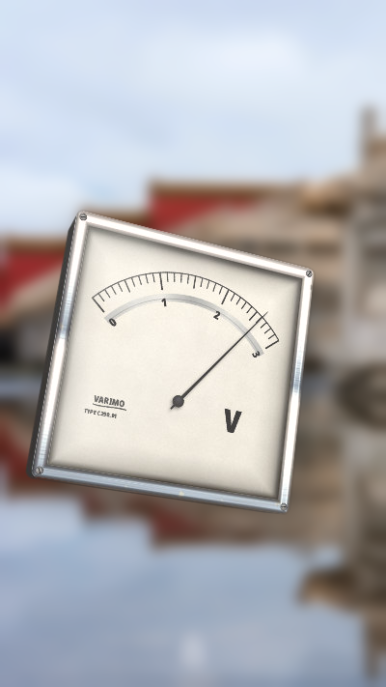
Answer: 2.6; V
